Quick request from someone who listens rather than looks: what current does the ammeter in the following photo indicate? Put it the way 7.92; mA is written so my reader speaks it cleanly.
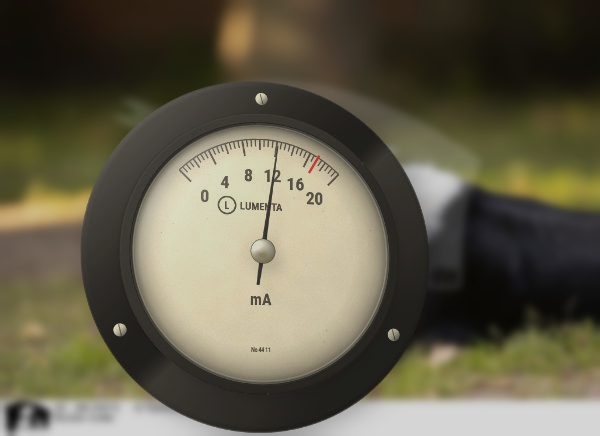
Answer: 12; mA
